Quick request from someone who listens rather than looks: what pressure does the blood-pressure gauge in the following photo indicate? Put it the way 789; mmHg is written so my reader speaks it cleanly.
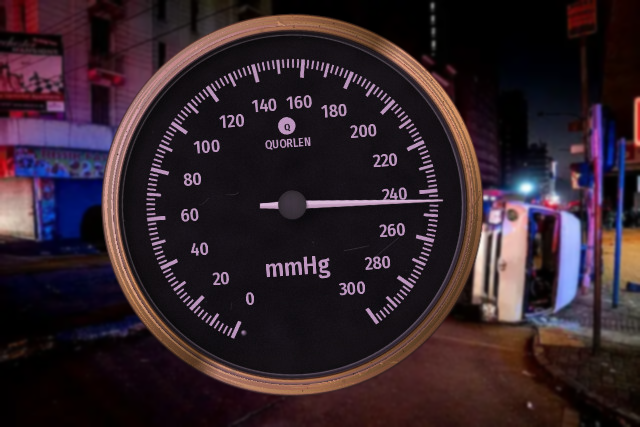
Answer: 244; mmHg
